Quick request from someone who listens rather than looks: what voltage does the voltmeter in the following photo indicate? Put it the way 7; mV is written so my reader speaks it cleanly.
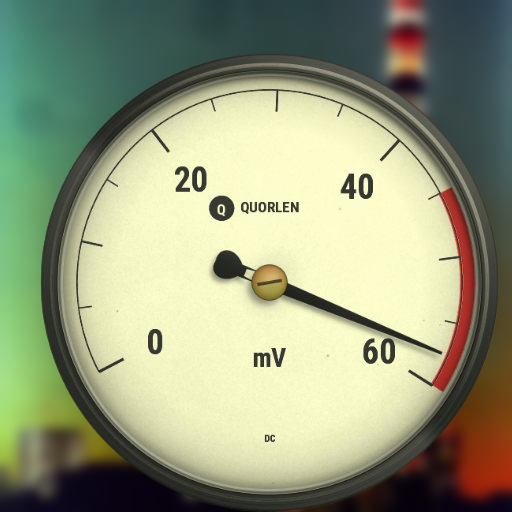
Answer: 57.5; mV
